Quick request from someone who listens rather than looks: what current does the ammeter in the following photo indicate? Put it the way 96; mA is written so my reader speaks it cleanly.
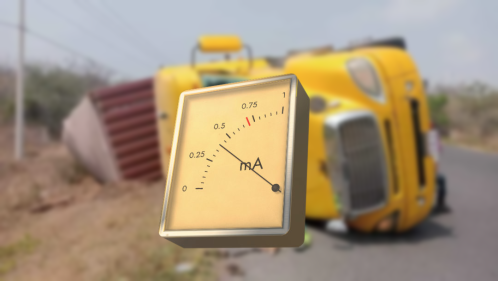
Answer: 0.4; mA
